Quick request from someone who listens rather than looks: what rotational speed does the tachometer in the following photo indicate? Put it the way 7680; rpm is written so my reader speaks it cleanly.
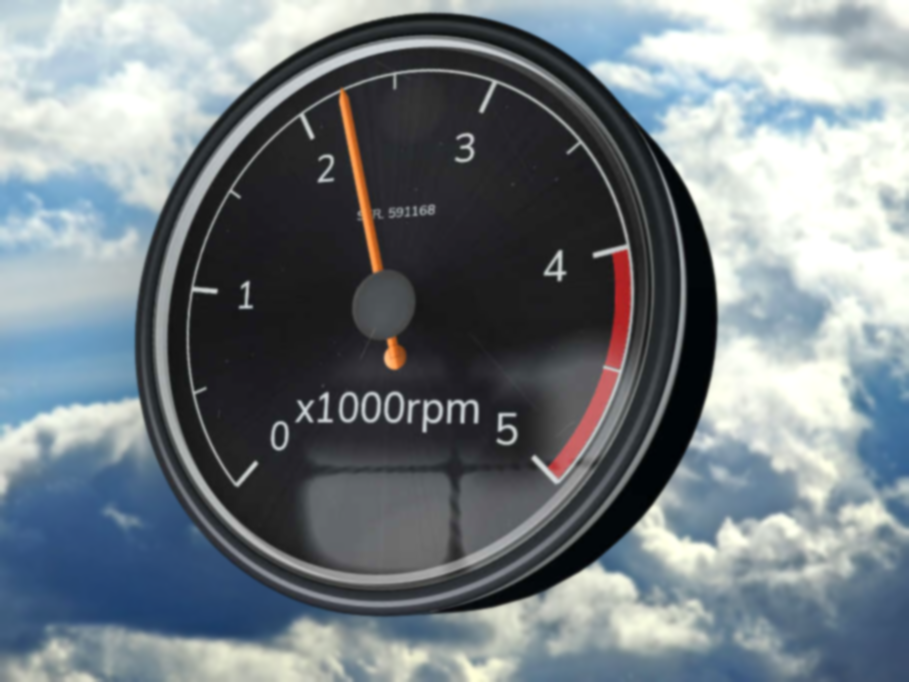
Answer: 2250; rpm
